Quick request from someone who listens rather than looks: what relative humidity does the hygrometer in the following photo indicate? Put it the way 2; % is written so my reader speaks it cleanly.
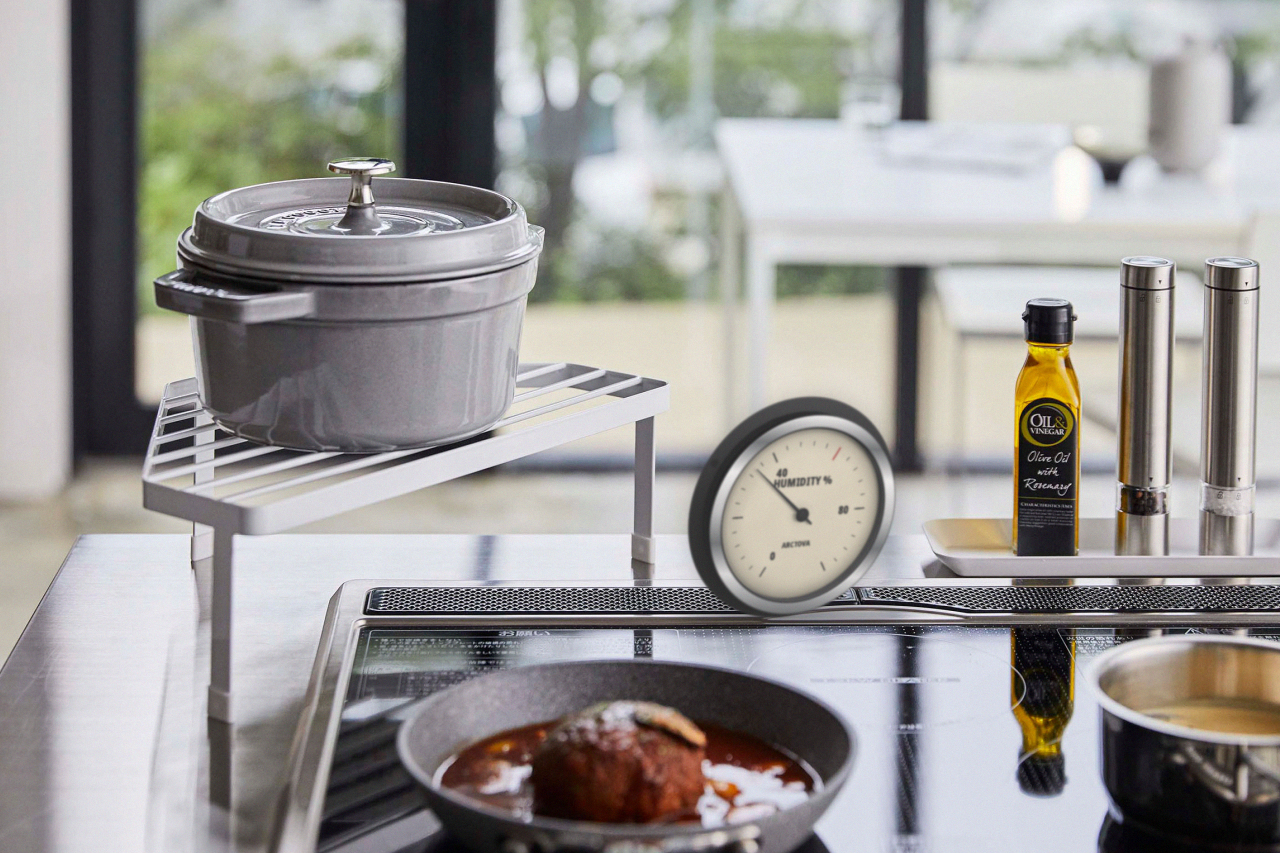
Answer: 34; %
